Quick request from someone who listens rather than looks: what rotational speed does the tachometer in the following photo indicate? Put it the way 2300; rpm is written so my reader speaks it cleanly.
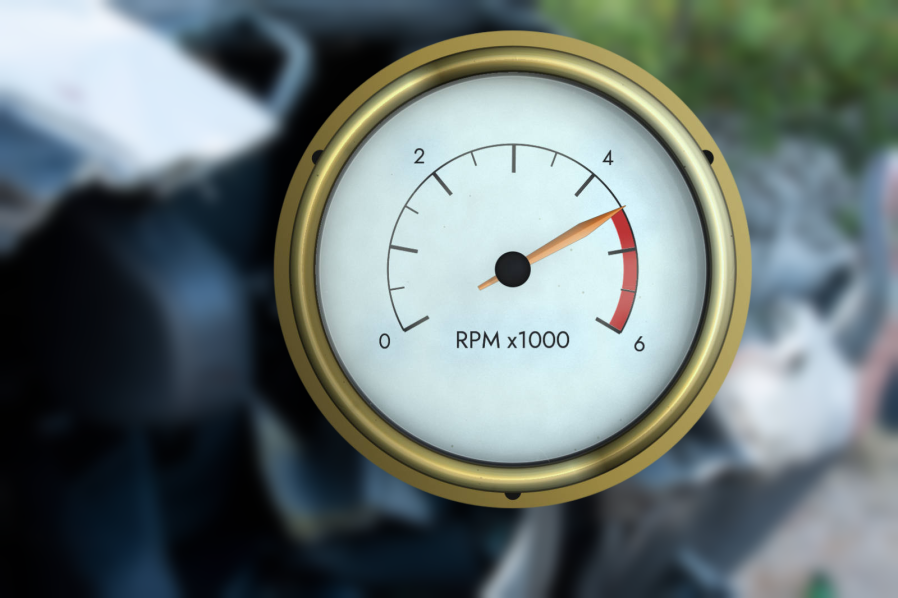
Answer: 4500; rpm
